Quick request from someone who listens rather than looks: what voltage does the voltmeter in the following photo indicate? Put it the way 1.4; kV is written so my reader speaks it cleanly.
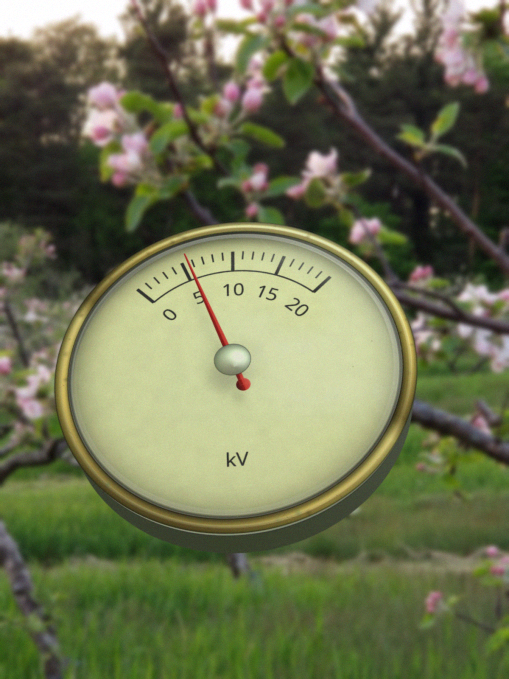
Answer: 5.5; kV
